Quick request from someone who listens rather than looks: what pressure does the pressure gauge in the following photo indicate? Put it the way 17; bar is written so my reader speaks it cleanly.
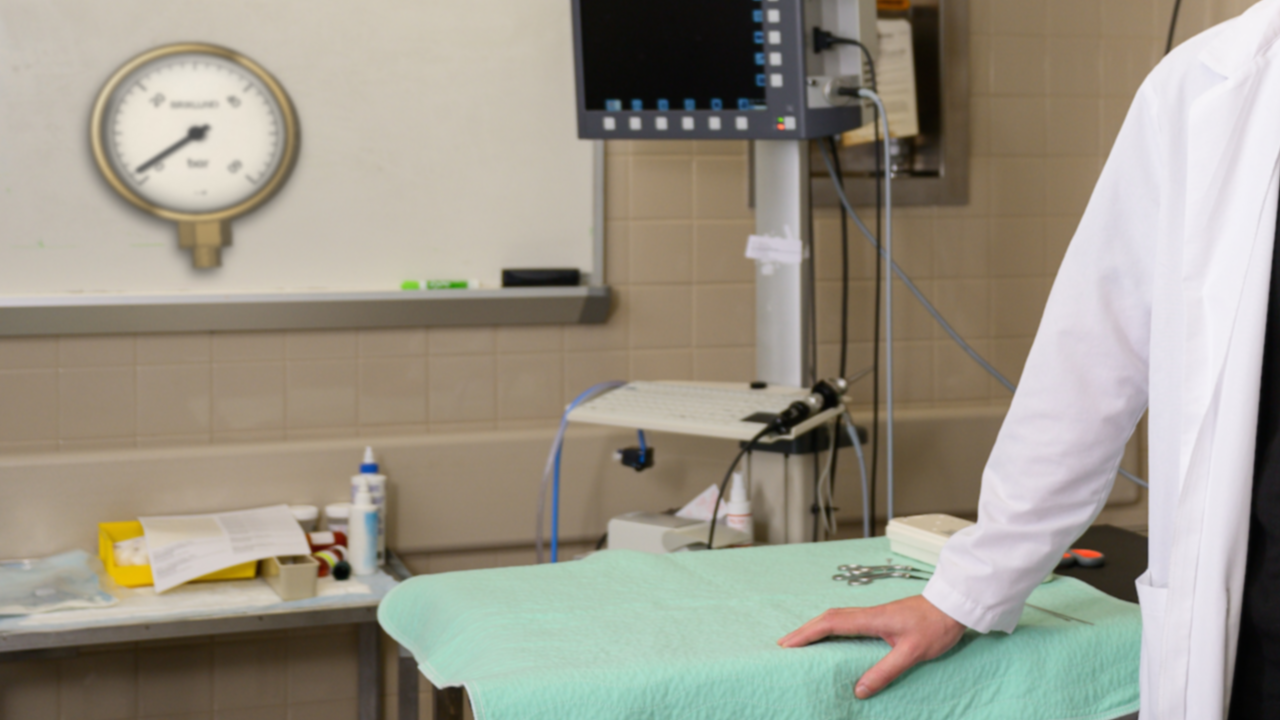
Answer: 2; bar
